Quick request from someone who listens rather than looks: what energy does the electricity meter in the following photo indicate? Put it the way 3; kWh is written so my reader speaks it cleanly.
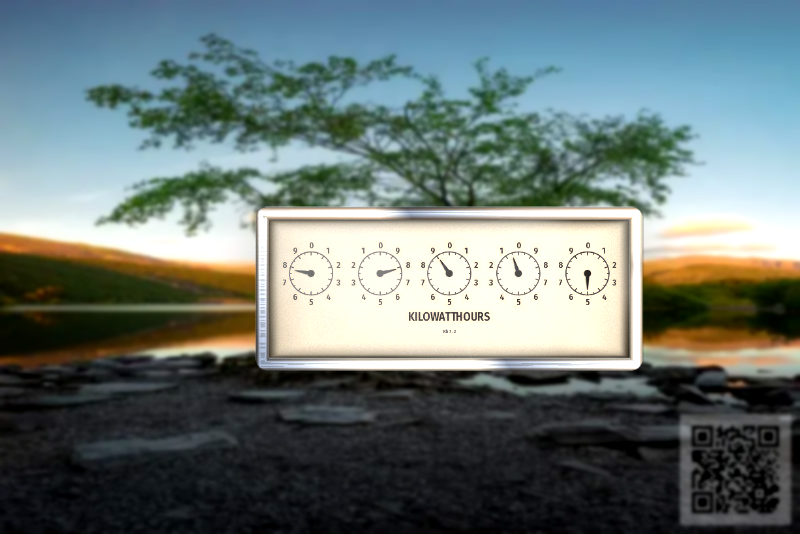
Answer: 77905; kWh
